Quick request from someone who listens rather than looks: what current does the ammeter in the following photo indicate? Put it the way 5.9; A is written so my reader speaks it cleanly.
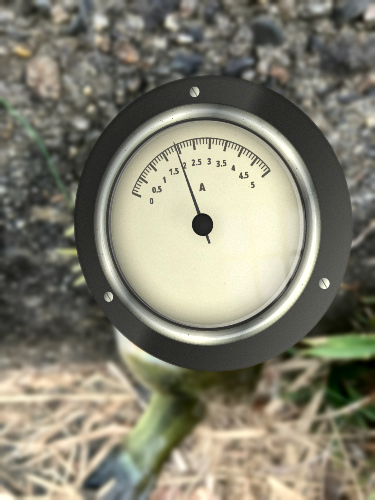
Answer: 2; A
